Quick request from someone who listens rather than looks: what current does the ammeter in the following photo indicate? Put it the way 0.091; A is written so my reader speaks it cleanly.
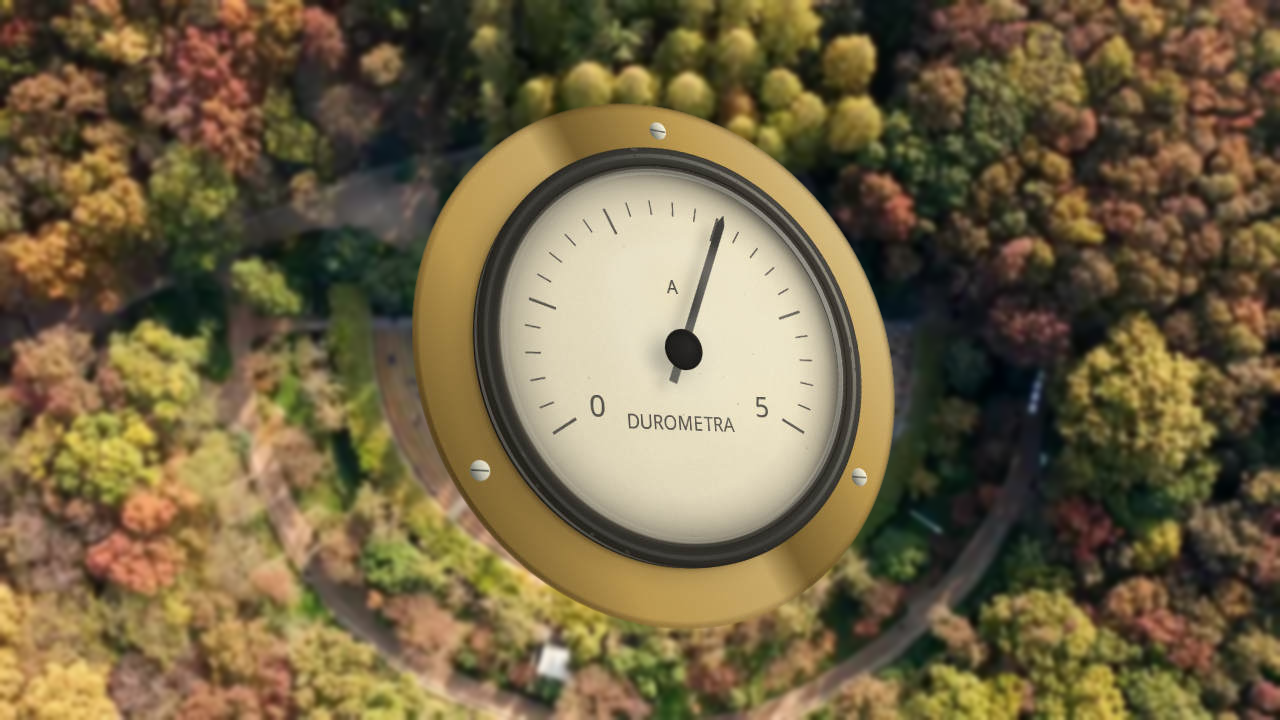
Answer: 3; A
